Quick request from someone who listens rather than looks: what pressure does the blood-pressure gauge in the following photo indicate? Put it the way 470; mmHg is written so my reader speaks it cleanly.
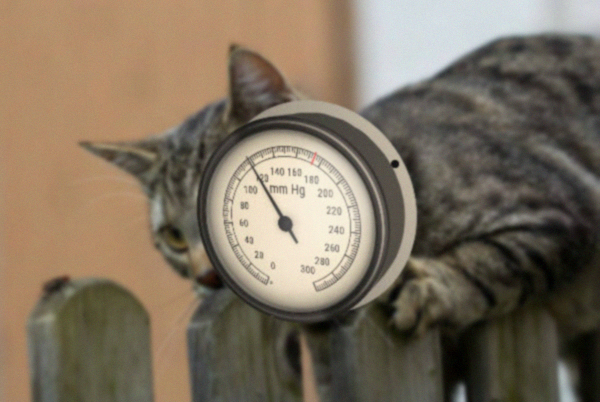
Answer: 120; mmHg
